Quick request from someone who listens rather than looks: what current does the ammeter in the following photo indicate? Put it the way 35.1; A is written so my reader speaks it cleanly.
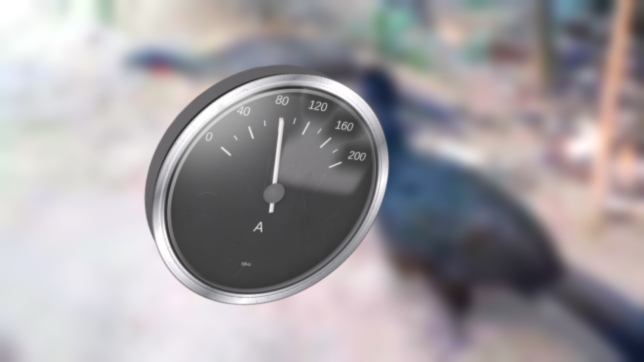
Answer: 80; A
